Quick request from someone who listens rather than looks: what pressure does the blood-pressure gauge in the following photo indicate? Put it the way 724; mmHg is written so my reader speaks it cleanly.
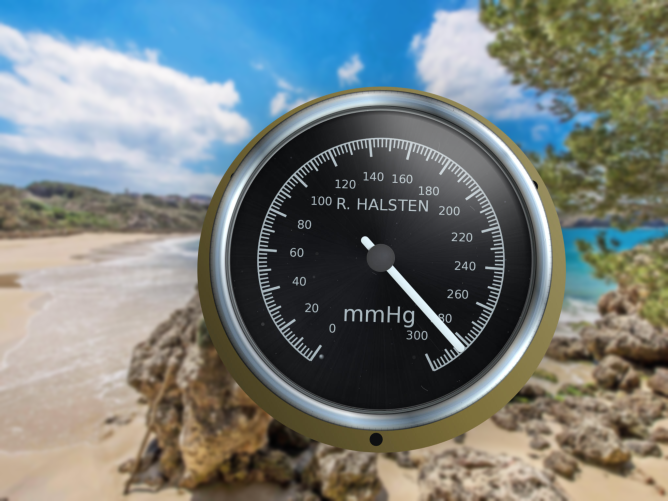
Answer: 284; mmHg
